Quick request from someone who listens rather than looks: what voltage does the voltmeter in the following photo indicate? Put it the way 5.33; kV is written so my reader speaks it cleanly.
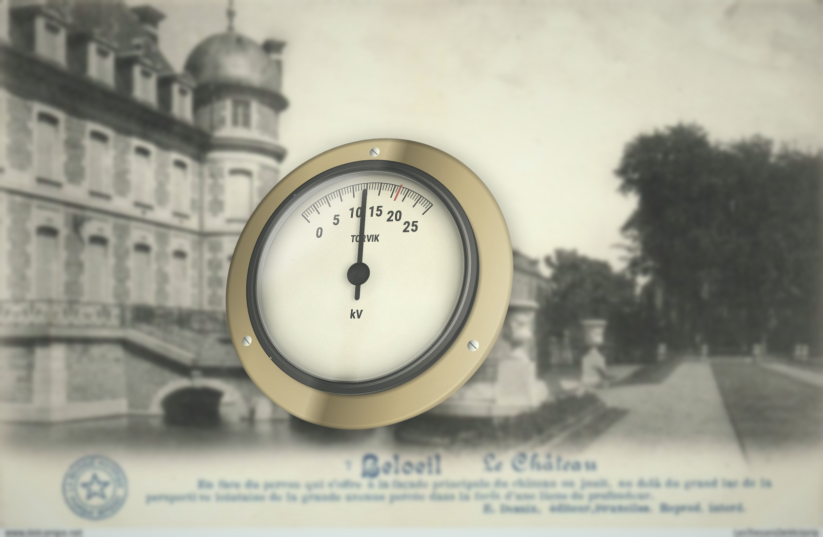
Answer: 12.5; kV
